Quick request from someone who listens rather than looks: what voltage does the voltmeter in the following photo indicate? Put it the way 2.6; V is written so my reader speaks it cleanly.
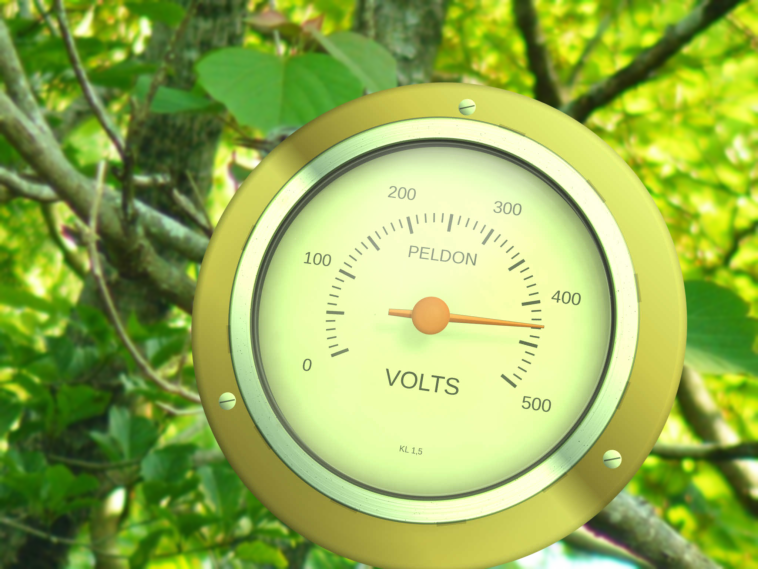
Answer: 430; V
